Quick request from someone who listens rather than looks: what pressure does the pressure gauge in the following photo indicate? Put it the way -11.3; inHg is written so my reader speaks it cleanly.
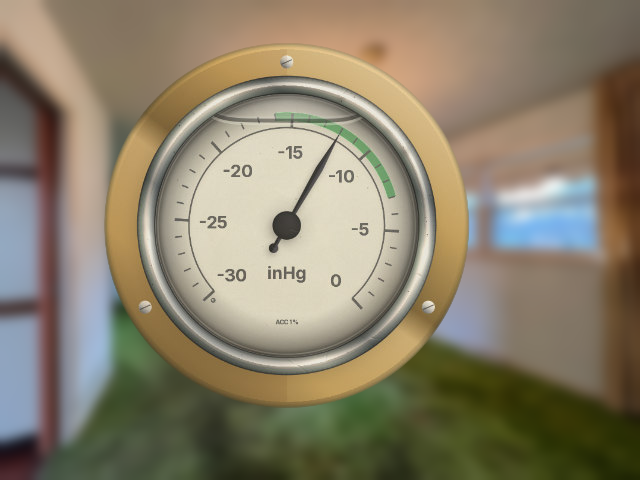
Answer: -12; inHg
